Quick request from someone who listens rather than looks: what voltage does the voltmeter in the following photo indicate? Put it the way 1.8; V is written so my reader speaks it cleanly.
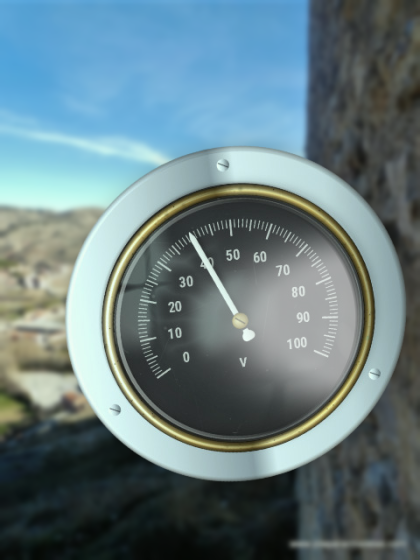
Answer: 40; V
